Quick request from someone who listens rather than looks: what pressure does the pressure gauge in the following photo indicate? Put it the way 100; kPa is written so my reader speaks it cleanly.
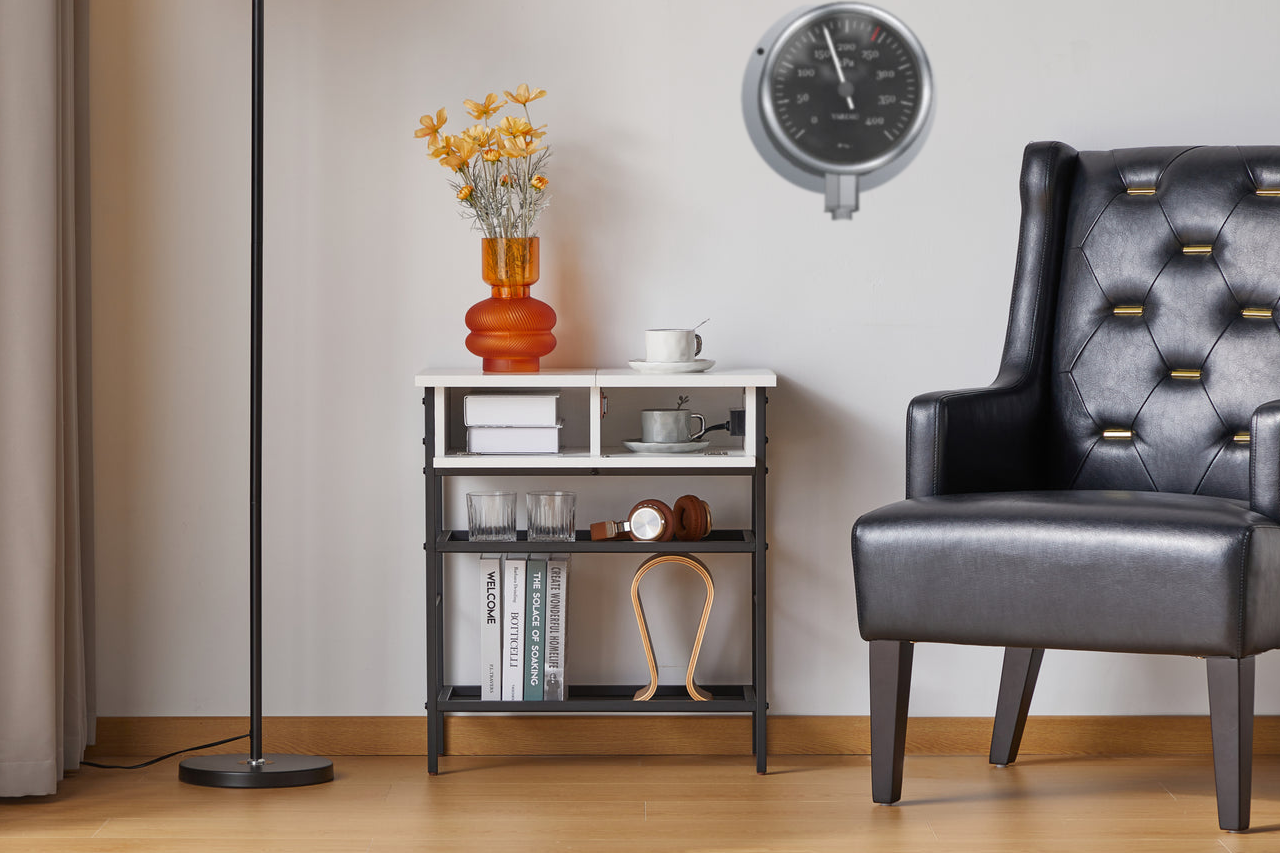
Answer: 170; kPa
